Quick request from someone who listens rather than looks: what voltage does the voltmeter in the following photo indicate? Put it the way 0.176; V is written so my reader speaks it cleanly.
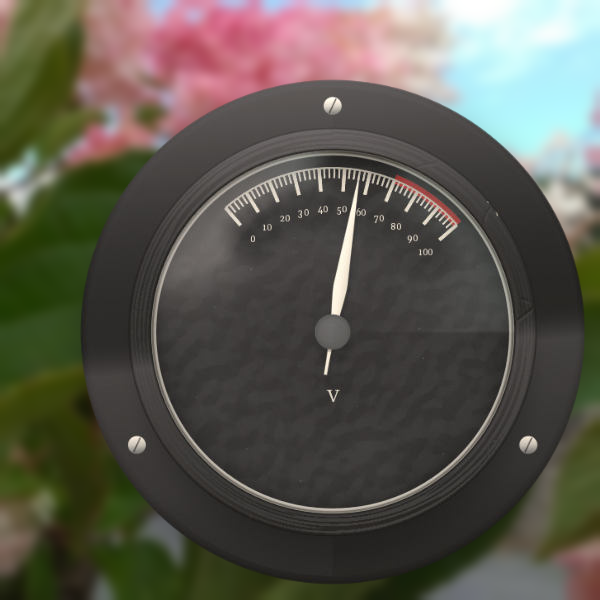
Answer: 56; V
